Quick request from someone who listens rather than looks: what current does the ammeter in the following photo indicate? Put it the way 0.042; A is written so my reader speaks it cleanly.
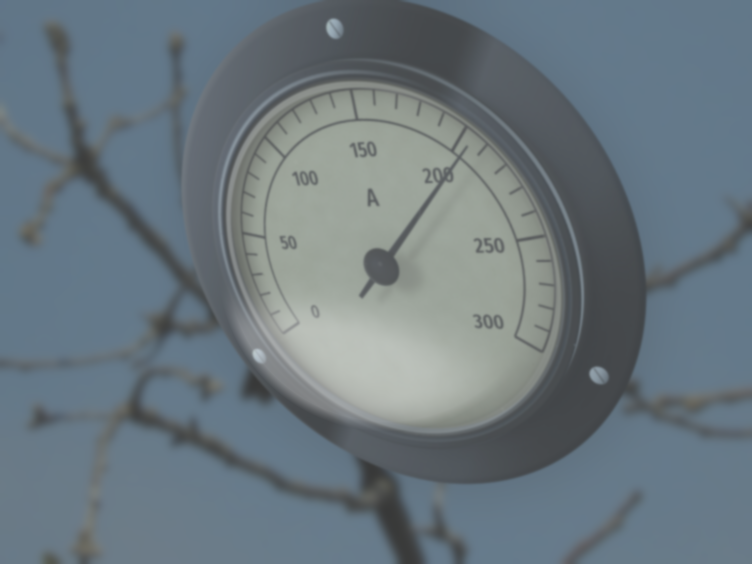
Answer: 205; A
